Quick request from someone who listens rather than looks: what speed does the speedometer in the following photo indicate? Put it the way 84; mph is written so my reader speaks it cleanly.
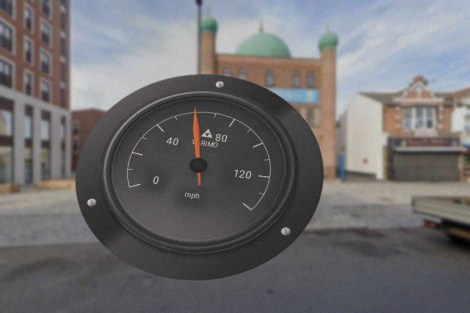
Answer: 60; mph
